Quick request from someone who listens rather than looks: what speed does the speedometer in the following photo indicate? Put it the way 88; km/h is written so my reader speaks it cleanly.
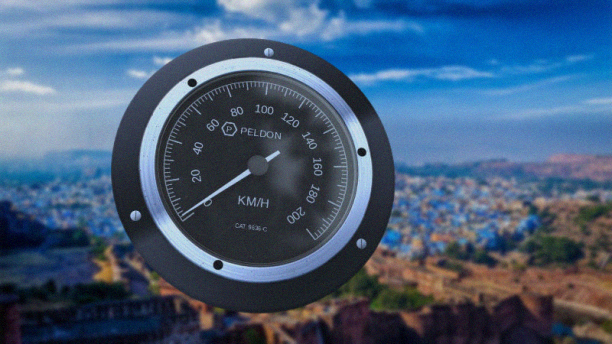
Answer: 2; km/h
